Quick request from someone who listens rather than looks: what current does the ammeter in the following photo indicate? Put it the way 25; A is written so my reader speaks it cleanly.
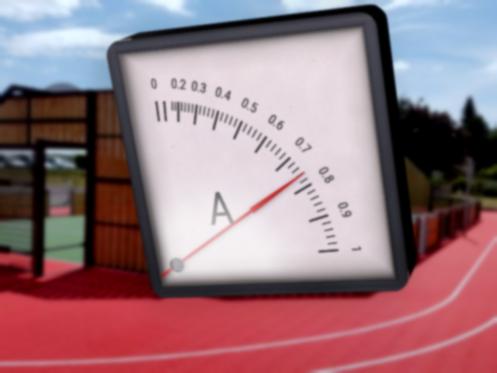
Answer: 0.76; A
